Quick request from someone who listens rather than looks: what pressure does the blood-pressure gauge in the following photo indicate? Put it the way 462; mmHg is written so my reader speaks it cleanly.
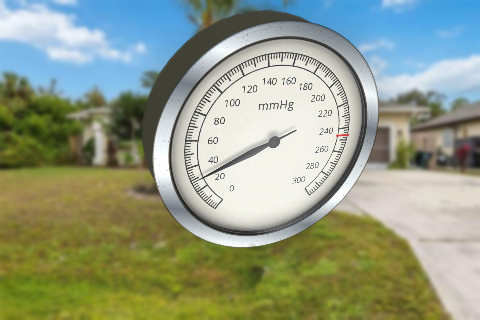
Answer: 30; mmHg
